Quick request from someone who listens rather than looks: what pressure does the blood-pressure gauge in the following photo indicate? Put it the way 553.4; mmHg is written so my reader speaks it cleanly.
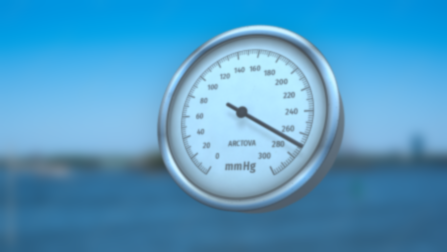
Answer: 270; mmHg
